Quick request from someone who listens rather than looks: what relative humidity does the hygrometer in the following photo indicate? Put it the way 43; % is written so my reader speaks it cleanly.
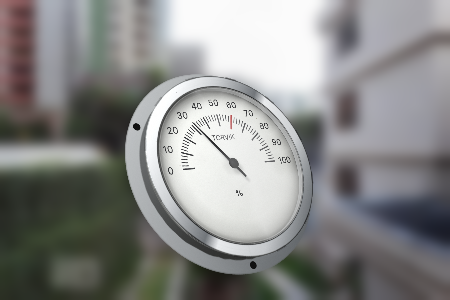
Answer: 30; %
